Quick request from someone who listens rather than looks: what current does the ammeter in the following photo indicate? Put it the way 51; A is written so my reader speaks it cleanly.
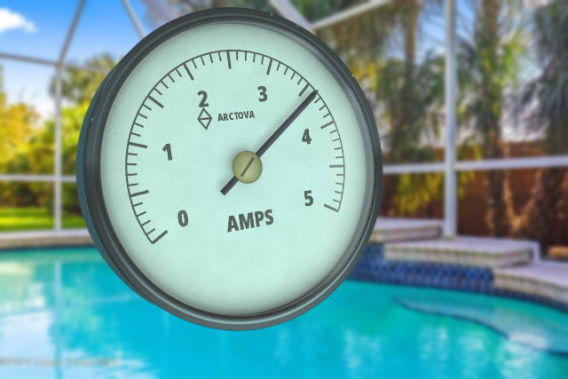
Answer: 3.6; A
